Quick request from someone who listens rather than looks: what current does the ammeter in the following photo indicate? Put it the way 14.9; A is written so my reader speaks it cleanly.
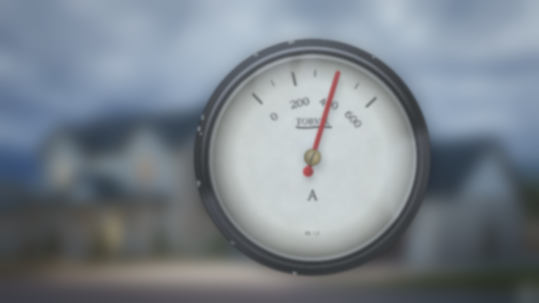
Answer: 400; A
